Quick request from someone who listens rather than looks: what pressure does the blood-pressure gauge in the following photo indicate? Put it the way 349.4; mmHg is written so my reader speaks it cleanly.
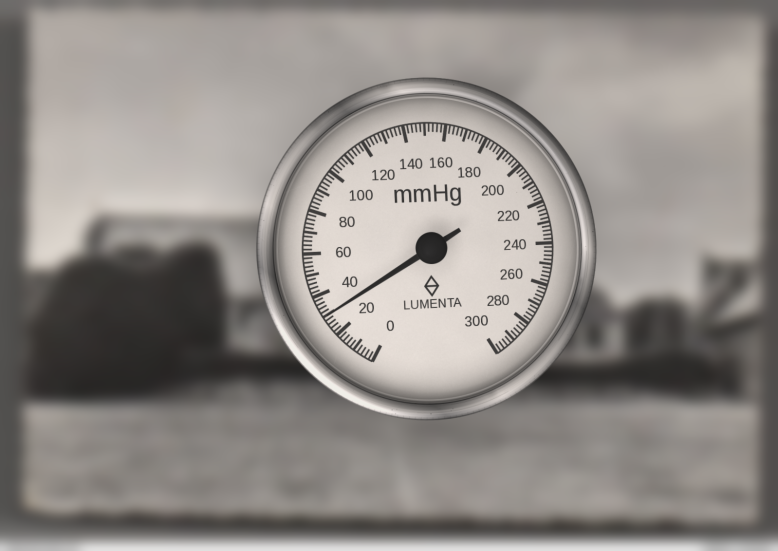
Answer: 30; mmHg
